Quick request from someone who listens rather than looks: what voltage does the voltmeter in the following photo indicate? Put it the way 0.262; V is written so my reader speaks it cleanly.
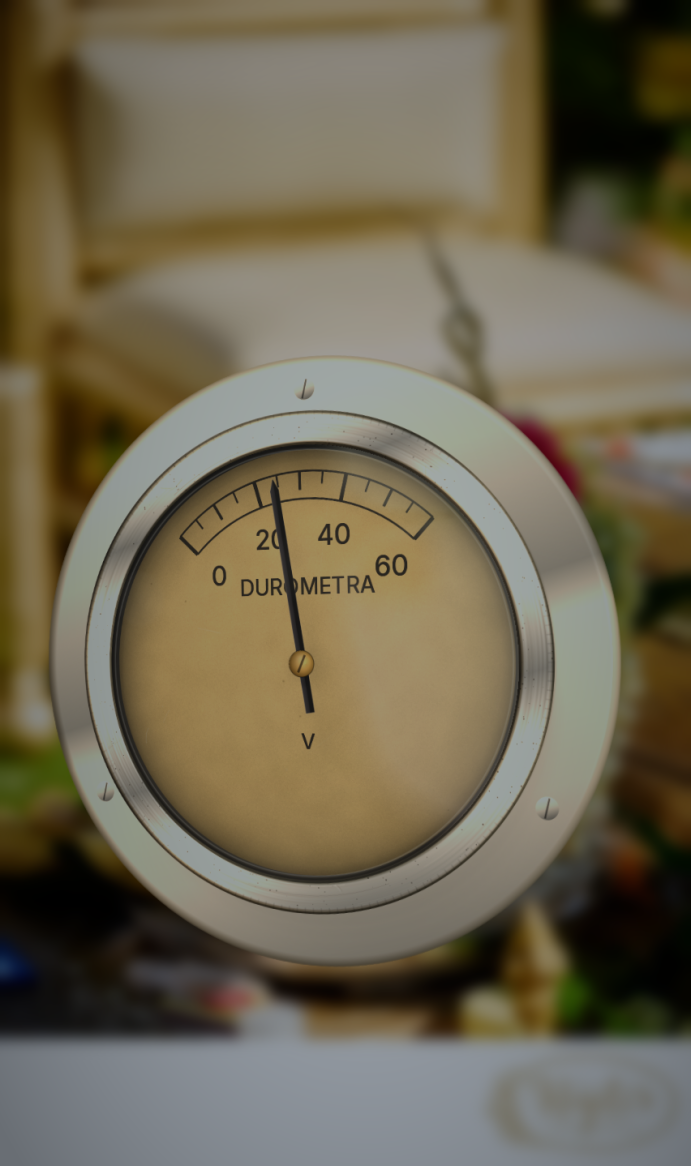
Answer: 25; V
